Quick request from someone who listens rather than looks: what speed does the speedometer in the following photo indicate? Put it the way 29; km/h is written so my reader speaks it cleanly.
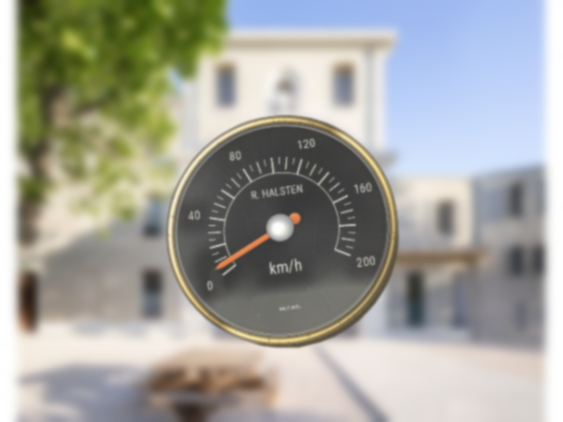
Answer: 5; km/h
